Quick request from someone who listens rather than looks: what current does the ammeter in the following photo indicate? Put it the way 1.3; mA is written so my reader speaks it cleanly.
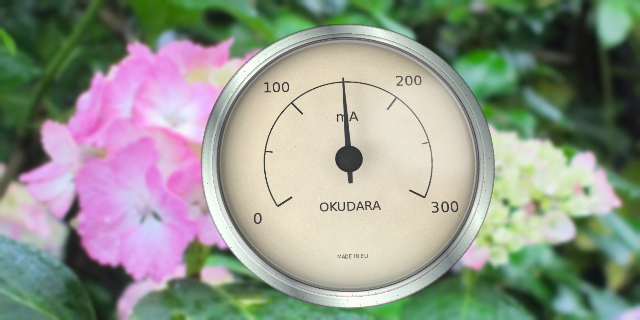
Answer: 150; mA
